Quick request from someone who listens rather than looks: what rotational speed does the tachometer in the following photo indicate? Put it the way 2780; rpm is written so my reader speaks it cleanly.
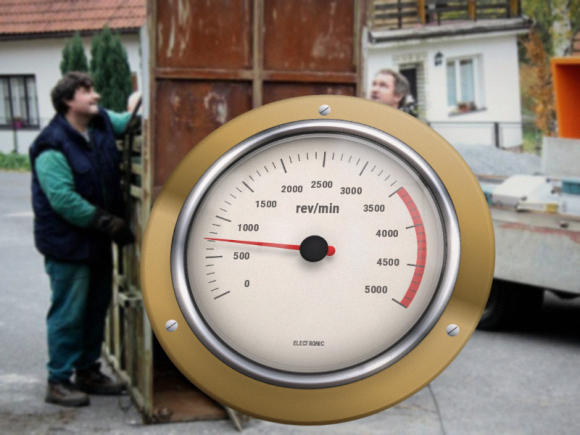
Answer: 700; rpm
